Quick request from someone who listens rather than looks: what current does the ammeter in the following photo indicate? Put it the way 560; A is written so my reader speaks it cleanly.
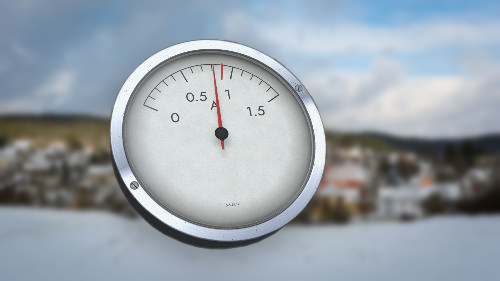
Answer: 0.8; A
